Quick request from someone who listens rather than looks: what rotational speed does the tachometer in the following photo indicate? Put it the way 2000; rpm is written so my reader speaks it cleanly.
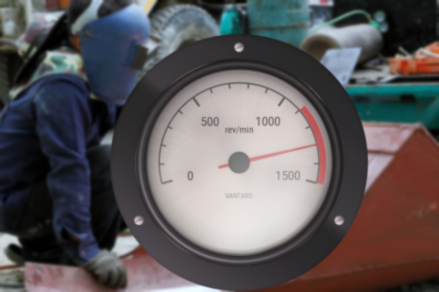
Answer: 1300; rpm
